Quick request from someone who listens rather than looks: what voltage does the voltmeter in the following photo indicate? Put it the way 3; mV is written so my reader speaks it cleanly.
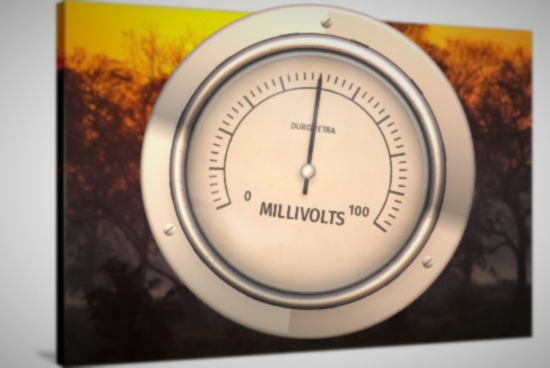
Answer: 50; mV
